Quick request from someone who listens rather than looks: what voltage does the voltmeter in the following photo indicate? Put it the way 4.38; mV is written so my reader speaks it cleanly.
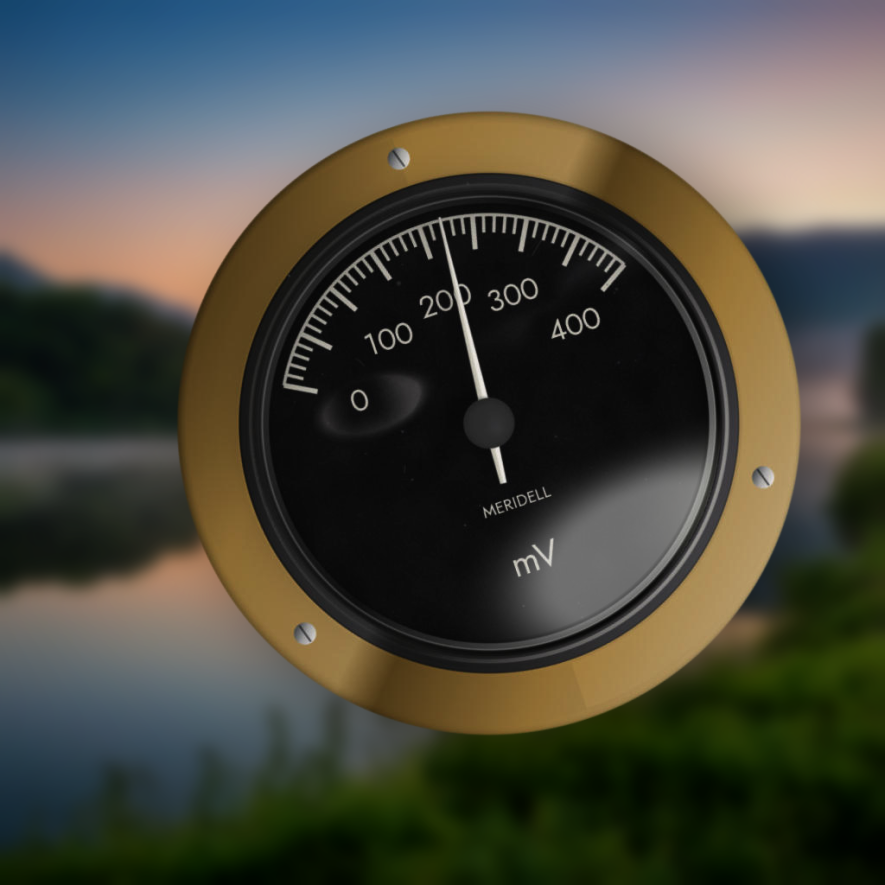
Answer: 220; mV
